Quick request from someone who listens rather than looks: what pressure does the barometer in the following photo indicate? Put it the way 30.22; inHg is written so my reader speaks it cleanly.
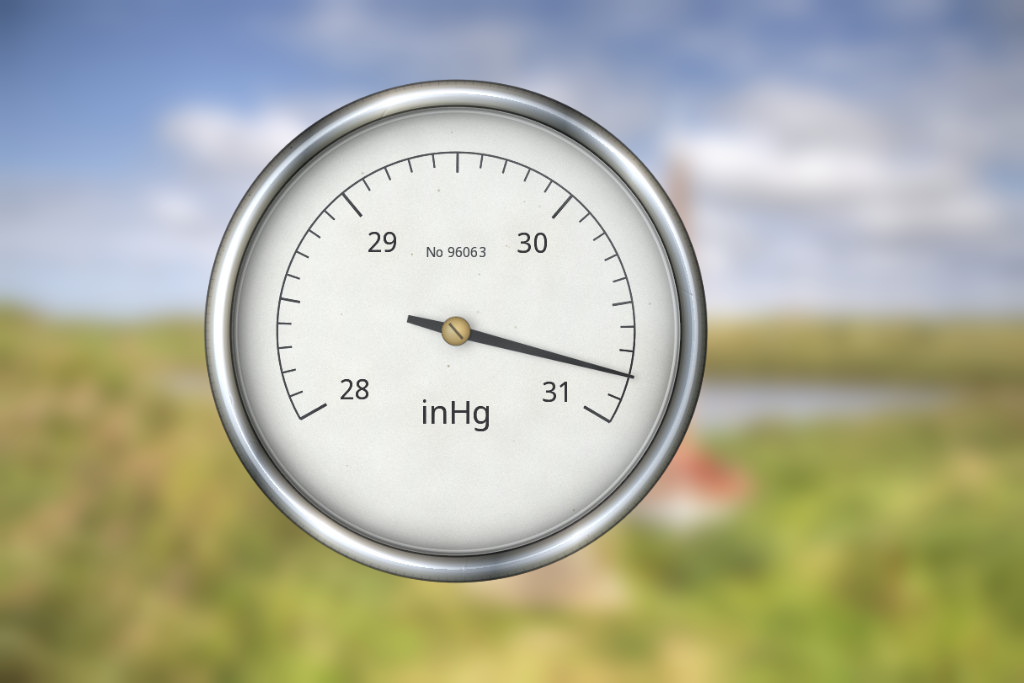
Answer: 30.8; inHg
